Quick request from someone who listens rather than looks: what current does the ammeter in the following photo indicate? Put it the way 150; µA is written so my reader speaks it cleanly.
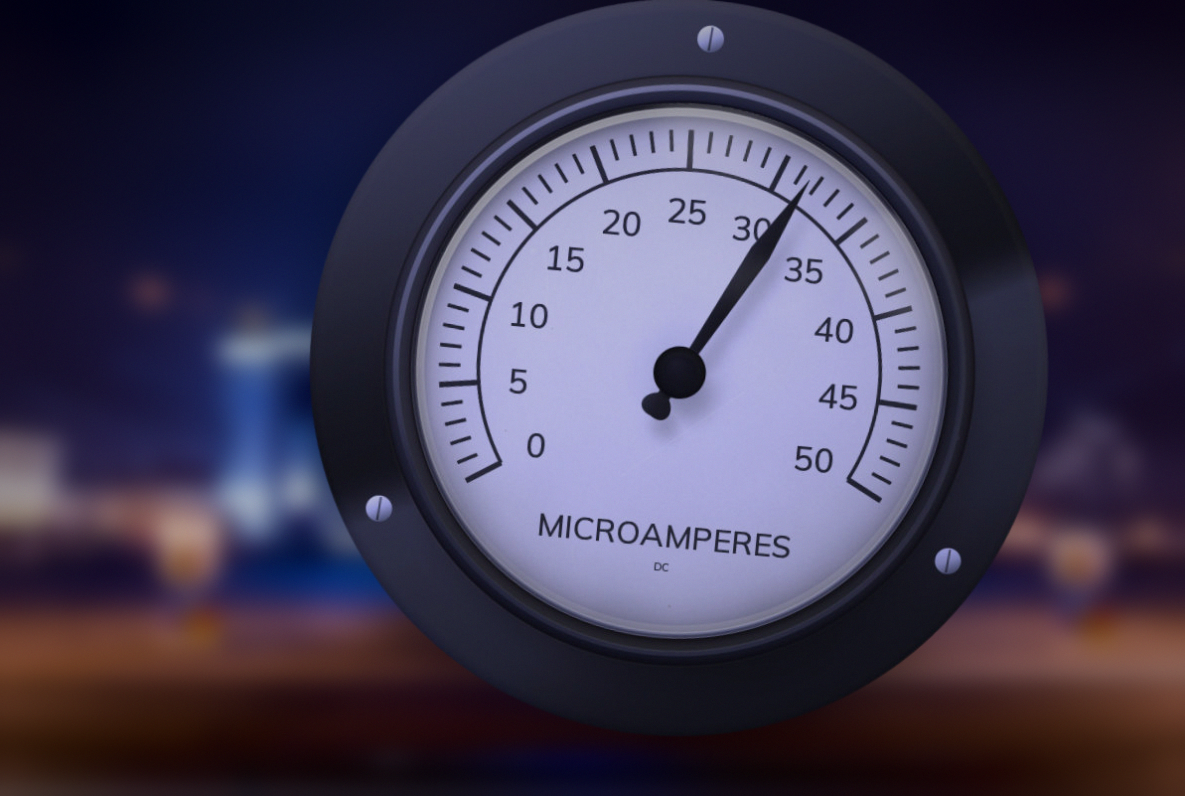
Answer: 31.5; µA
